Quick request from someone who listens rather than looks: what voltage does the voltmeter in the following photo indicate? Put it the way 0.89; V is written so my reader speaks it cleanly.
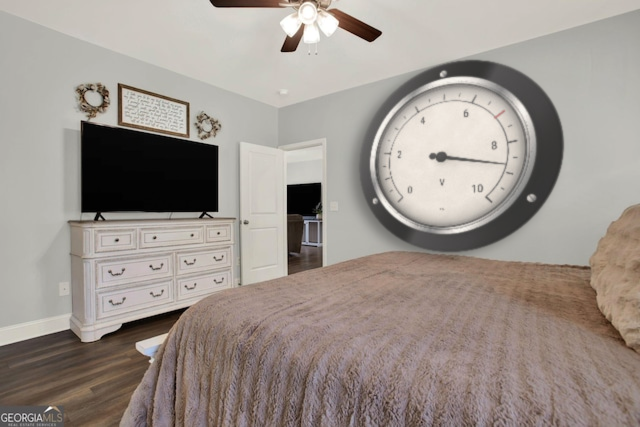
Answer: 8.75; V
